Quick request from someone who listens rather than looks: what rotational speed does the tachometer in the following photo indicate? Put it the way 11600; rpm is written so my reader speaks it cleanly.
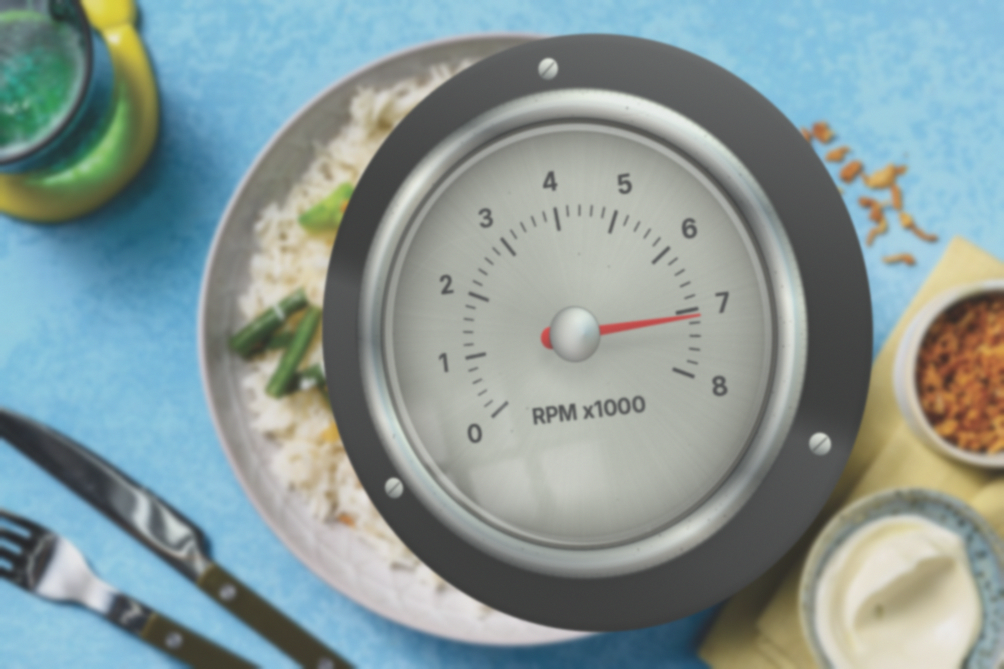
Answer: 7100; rpm
